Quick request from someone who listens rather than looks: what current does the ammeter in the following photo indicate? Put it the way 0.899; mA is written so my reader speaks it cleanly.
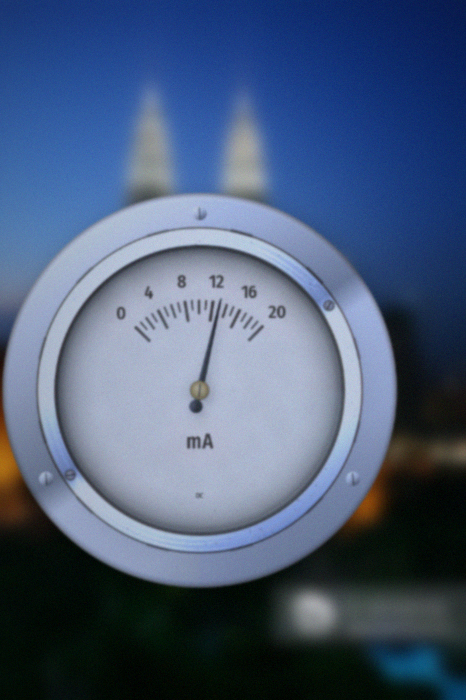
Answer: 13; mA
